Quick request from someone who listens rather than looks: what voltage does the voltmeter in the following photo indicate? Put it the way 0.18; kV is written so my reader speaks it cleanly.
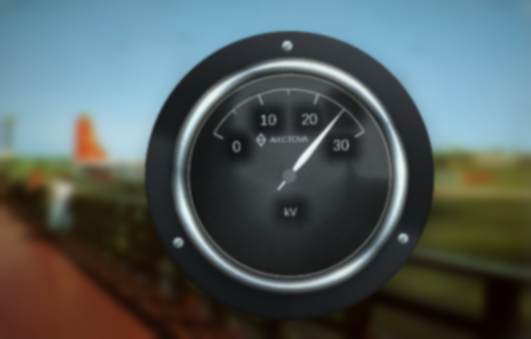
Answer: 25; kV
